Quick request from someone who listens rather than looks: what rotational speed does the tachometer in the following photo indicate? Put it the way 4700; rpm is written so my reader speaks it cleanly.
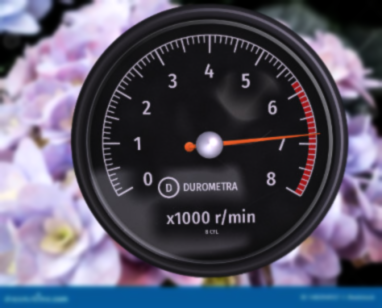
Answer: 6800; rpm
